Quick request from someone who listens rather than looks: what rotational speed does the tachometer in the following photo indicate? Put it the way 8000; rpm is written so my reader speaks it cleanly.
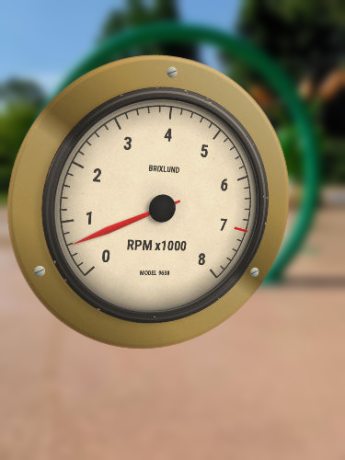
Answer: 600; rpm
